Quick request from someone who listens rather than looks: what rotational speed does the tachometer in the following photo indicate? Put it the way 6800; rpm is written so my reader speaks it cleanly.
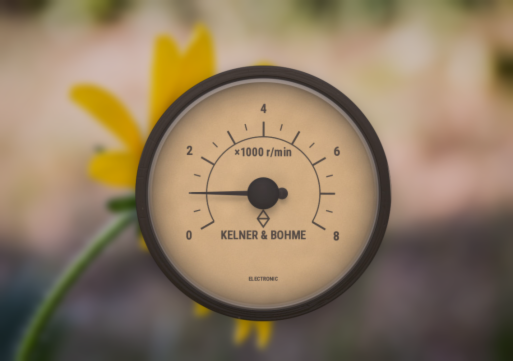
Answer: 1000; rpm
